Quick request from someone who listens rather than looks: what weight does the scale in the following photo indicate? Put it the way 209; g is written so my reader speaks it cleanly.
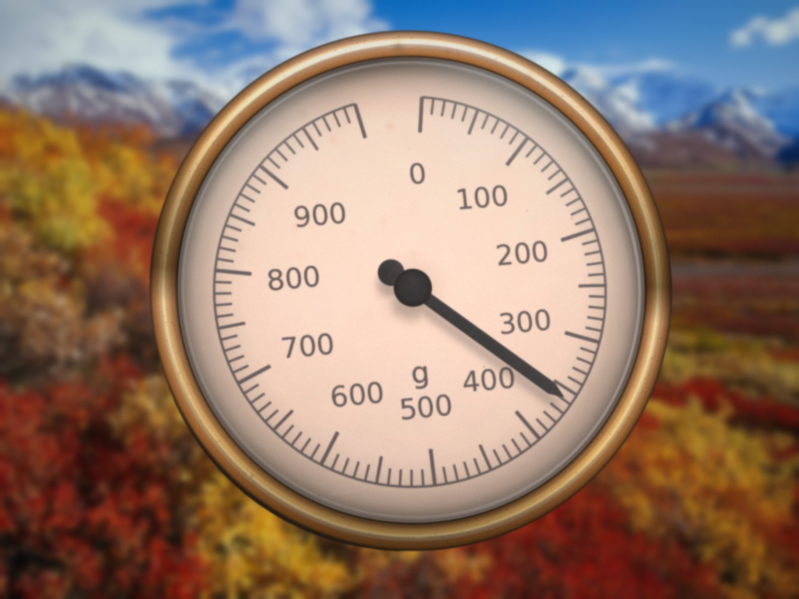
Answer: 360; g
